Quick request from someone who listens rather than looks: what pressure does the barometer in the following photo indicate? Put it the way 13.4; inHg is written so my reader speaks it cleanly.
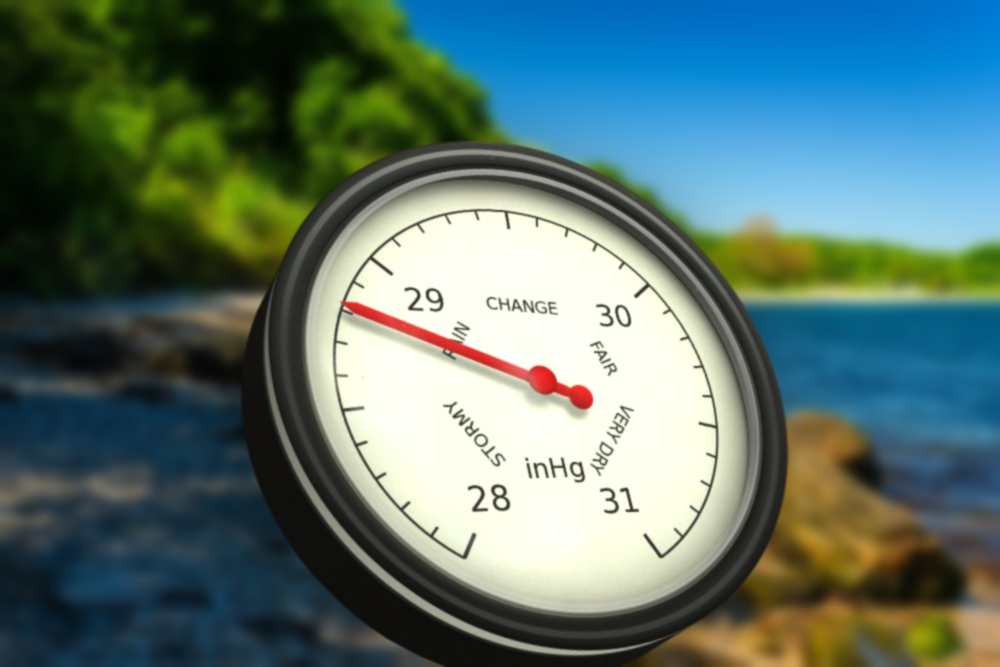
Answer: 28.8; inHg
